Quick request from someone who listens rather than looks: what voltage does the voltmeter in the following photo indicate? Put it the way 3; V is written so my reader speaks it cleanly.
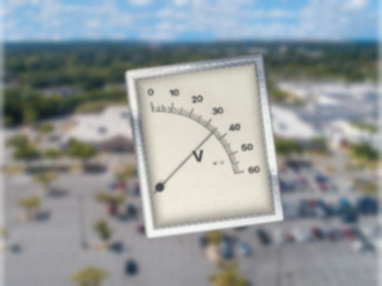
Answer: 35; V
